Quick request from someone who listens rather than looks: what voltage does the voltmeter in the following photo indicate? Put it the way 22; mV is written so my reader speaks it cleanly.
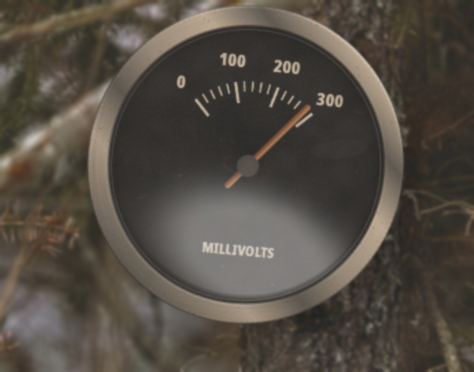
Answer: 280; mV
